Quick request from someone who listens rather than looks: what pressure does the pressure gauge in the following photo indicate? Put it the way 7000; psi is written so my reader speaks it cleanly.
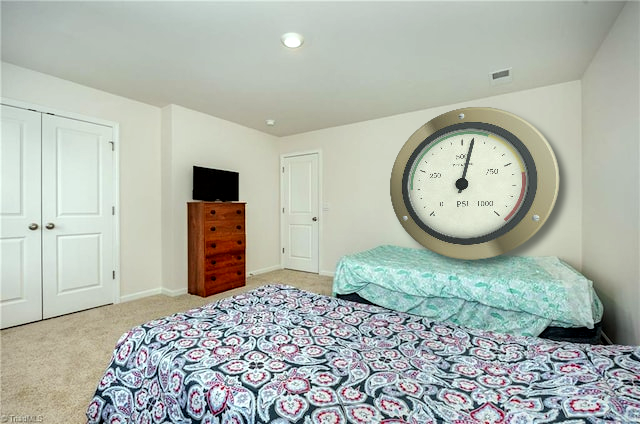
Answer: 550; psi
